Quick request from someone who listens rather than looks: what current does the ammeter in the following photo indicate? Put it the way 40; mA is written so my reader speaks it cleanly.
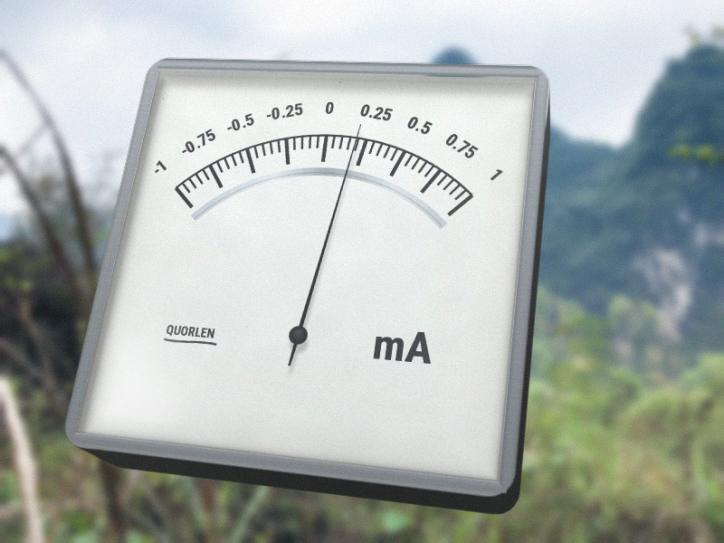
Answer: 0.2; mA
